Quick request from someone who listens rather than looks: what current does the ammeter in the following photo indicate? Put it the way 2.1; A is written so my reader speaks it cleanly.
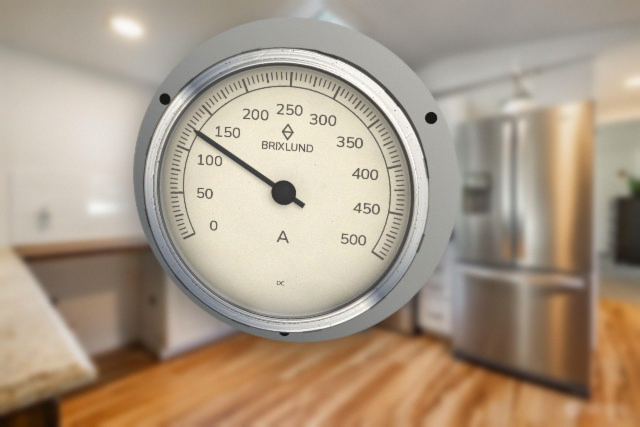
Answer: 125; A
